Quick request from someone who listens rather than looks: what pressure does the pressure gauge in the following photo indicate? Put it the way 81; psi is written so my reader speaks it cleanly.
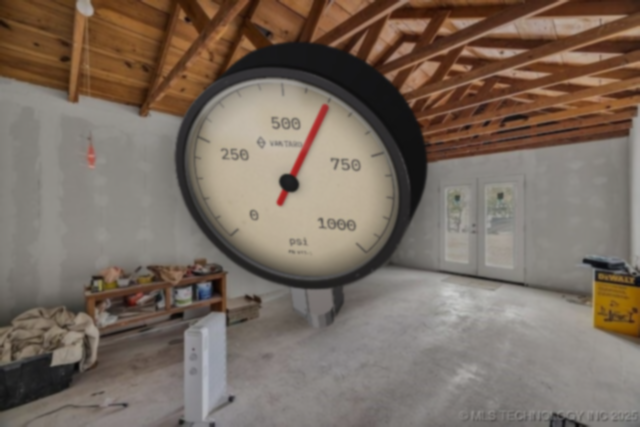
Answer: 600; psi
